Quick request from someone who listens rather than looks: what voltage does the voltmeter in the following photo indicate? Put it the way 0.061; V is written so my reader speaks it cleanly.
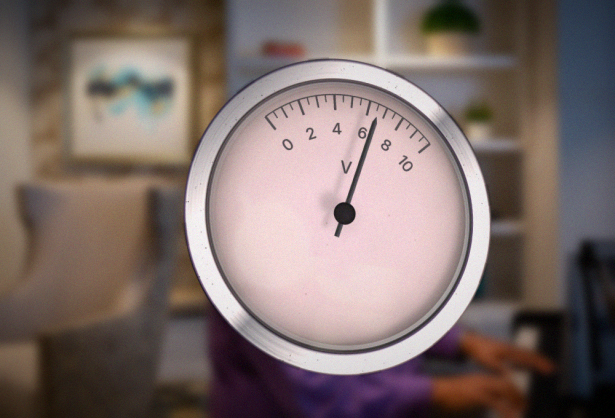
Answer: 6.5; V
